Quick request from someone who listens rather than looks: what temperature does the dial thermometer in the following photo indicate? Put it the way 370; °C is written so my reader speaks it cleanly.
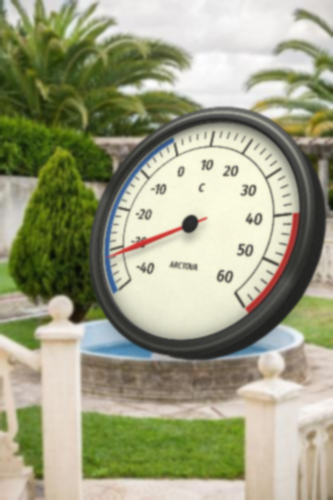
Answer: -32; °C
